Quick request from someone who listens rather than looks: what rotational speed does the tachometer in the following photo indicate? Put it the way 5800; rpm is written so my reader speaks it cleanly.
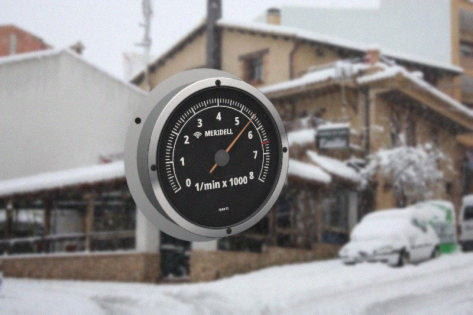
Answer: 5500; rpm
